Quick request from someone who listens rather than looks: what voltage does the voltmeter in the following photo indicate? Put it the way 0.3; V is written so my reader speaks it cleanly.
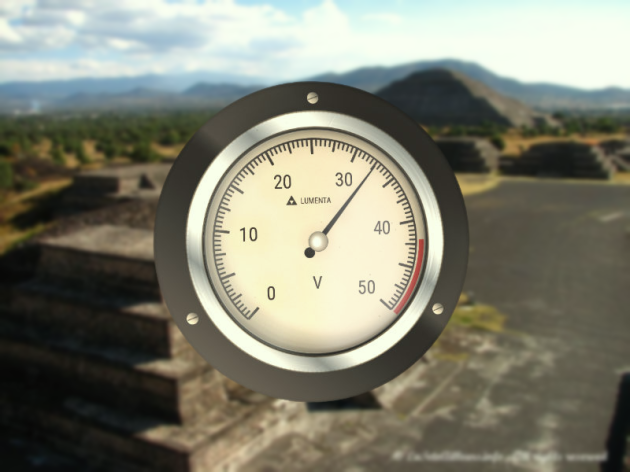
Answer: 32.5; V
